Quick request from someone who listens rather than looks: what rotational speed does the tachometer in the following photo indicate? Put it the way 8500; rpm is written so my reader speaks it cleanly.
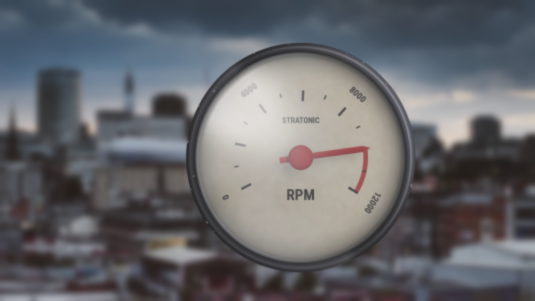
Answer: 10000; rpm
